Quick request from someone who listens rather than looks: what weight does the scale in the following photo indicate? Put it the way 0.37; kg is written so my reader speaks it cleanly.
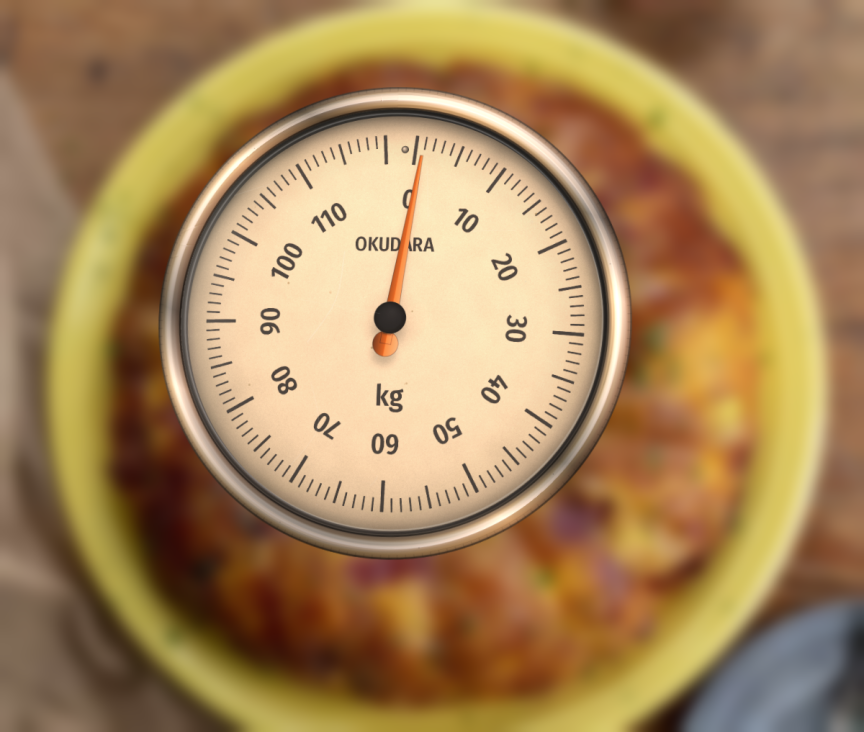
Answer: 1; kg
